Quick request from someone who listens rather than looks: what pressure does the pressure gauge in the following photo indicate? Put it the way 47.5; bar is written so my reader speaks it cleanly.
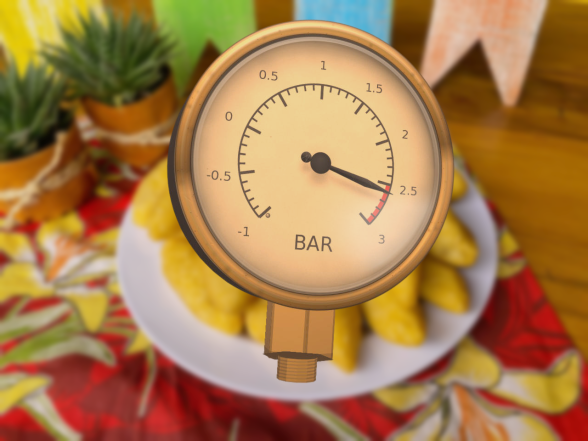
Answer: 2.6; bar
